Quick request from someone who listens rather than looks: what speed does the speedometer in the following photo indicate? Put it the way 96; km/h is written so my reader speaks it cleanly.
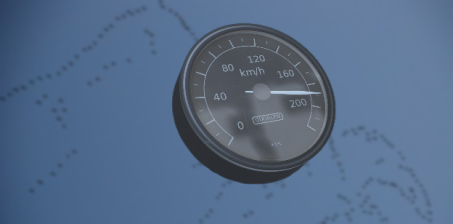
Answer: 190; km/h
